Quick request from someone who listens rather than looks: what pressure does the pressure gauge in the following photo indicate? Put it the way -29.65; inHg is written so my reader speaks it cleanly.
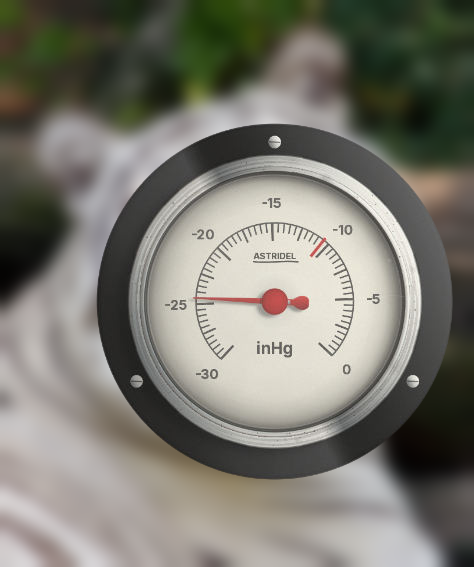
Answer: -24.5; inHg
